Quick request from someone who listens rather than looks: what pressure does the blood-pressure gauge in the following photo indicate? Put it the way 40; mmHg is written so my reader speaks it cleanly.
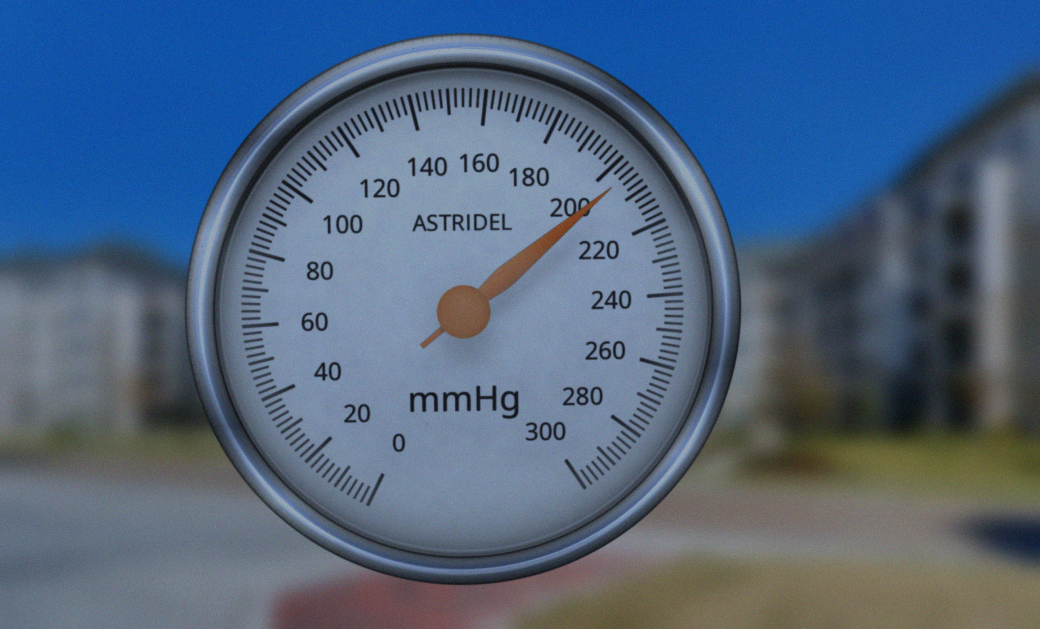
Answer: 204; mmHg
